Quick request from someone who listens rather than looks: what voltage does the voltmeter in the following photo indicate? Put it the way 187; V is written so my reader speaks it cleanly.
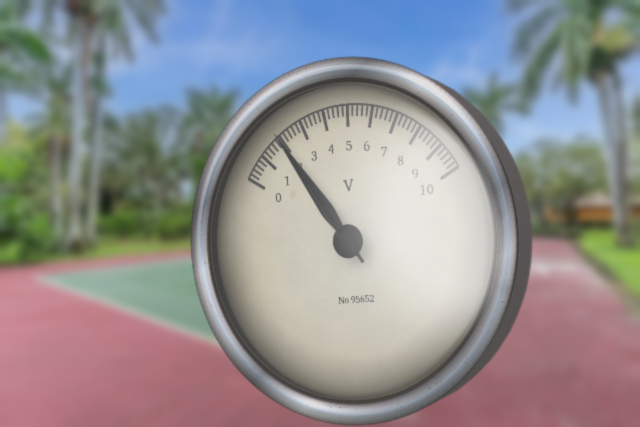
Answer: 2; V
